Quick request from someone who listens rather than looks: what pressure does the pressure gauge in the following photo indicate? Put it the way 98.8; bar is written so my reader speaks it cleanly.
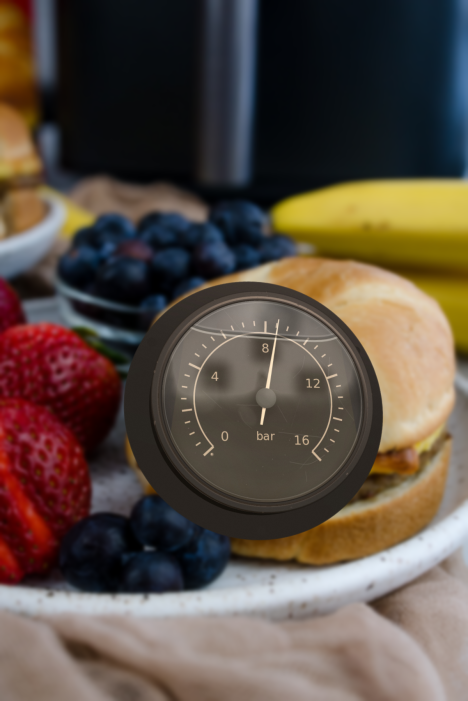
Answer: 8.5; bar
